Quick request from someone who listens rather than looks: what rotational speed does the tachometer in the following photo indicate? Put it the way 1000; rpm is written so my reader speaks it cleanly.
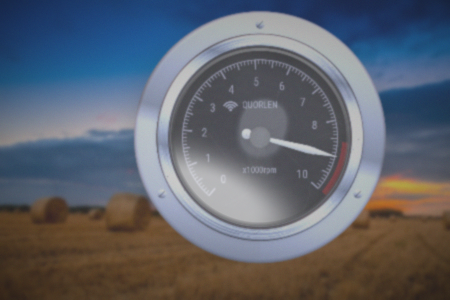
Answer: 9000; rpm
